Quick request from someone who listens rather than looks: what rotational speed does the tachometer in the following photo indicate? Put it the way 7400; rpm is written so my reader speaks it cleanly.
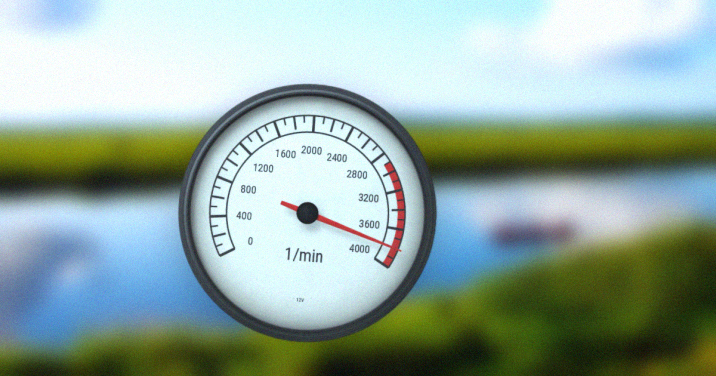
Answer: 3800; rpm
